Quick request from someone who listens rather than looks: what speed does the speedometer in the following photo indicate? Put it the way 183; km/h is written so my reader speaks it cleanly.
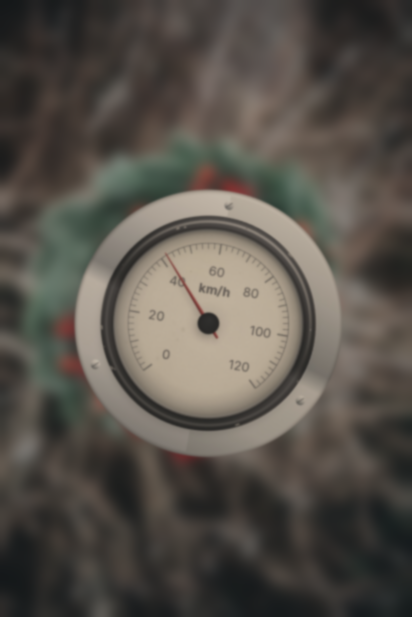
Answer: 42; km/h
